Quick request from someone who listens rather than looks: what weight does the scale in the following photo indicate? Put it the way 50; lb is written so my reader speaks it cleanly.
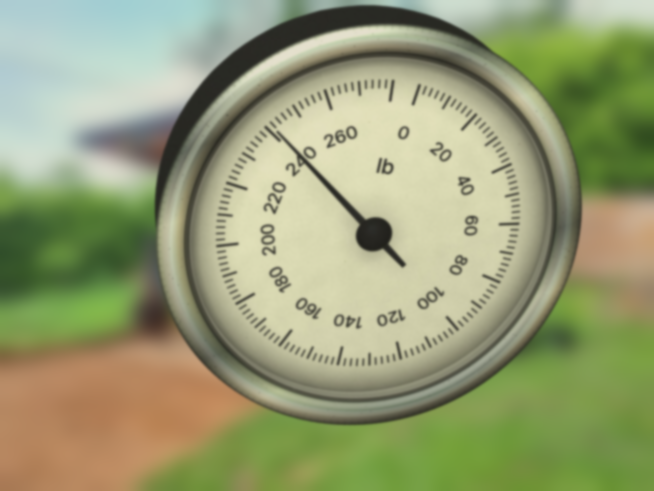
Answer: 242; lb
